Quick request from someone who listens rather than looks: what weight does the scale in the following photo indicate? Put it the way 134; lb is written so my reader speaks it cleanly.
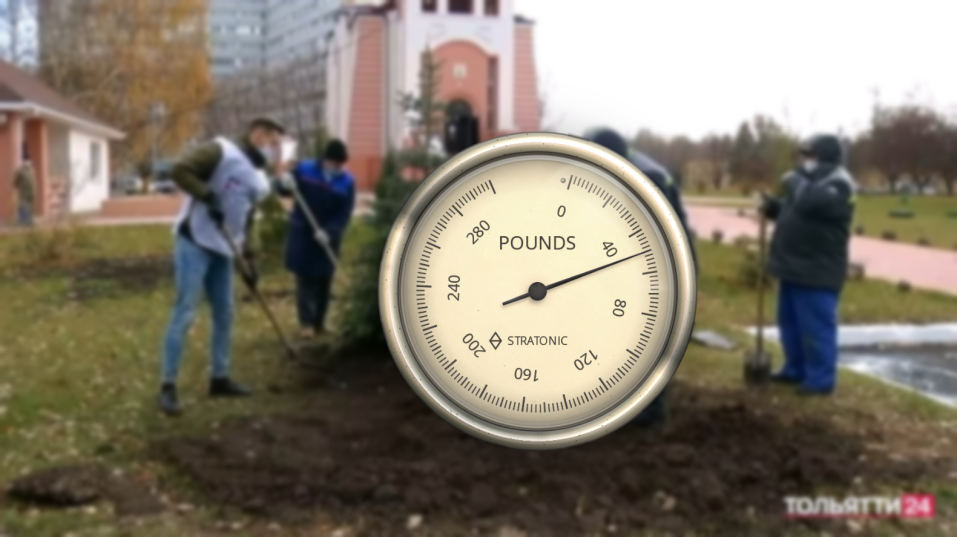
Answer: 50; lb
